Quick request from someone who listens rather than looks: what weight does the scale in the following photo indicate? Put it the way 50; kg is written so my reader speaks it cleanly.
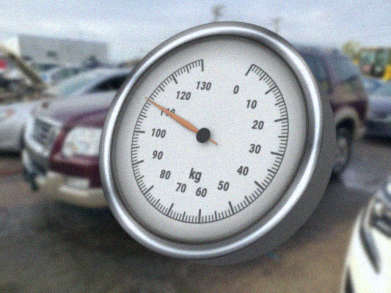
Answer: 110; kg
